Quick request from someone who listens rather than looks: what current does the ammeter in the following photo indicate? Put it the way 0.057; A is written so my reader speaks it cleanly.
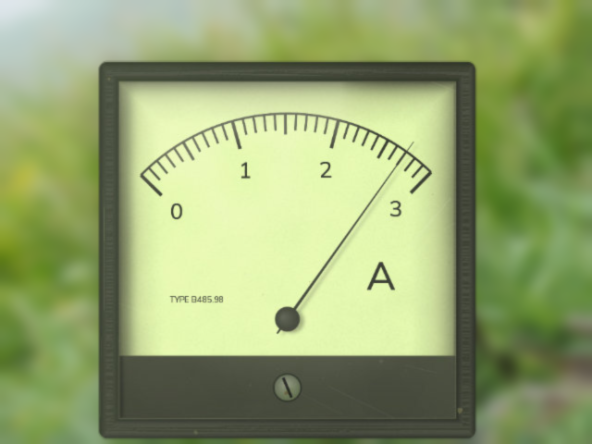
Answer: 2.7; A
